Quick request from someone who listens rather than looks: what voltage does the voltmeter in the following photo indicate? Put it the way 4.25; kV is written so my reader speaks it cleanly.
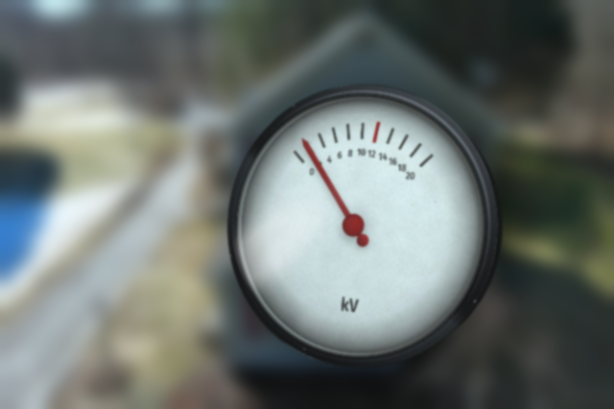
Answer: 2; kV
